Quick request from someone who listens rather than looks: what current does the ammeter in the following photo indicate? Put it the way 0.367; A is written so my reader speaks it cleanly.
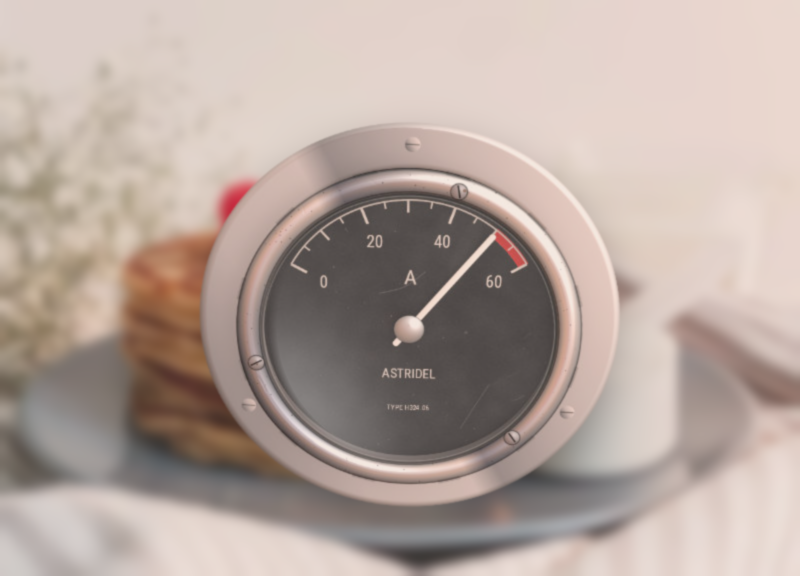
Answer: 50; A
